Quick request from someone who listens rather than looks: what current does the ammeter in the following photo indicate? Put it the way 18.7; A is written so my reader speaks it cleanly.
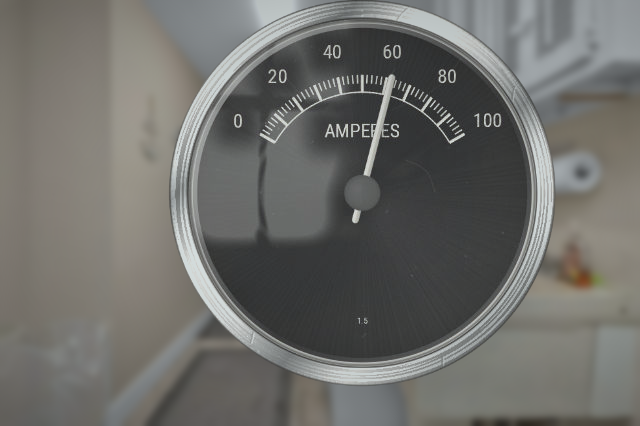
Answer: 62; A
